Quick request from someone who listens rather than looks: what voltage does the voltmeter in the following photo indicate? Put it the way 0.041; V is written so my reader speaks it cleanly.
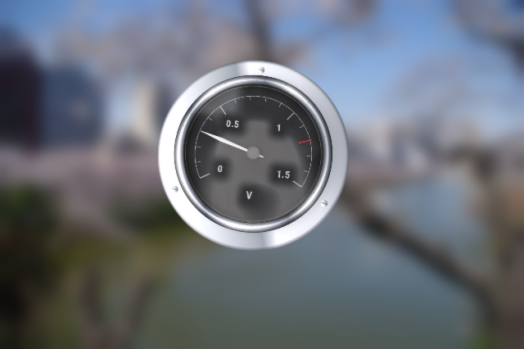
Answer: 0.3; V
